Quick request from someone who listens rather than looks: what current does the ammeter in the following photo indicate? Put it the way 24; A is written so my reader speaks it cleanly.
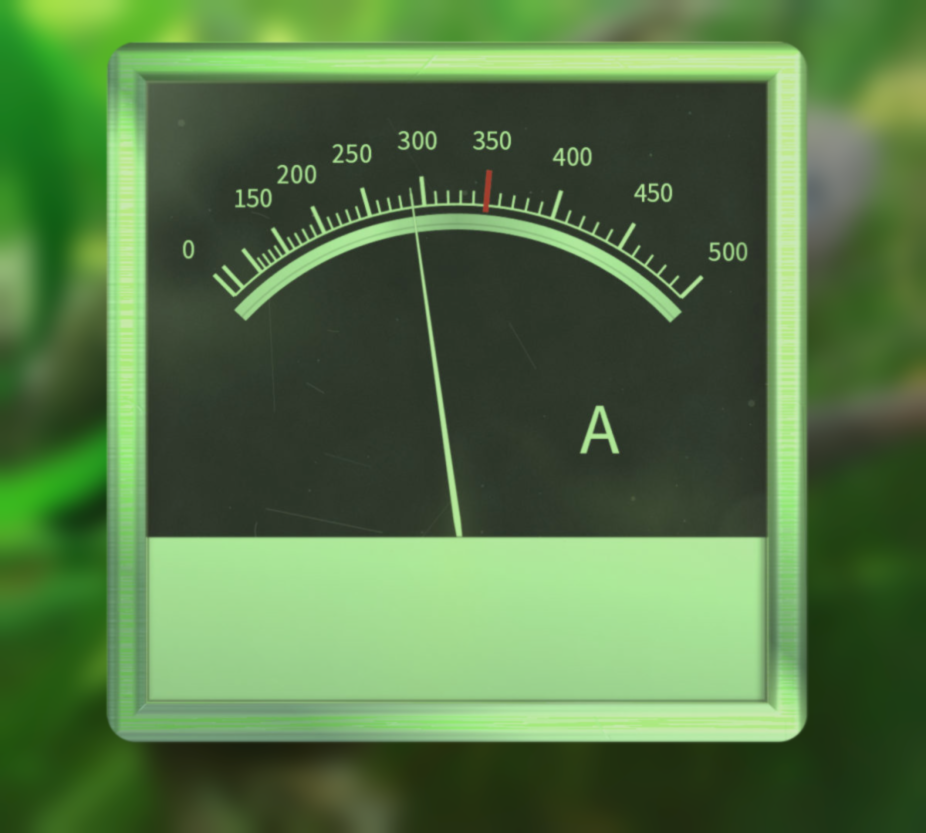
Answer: 290; A
